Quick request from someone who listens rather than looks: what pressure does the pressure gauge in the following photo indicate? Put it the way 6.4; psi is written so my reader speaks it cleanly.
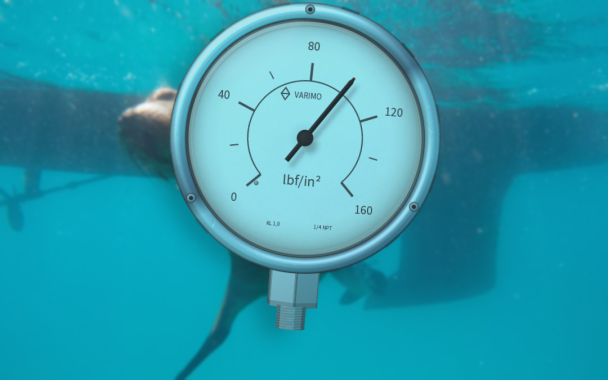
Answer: 100; psi
